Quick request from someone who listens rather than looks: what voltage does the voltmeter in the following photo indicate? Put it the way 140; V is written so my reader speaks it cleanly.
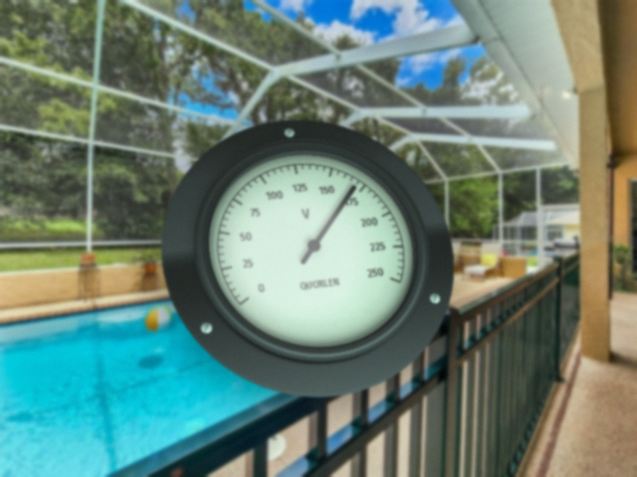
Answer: 170; V
